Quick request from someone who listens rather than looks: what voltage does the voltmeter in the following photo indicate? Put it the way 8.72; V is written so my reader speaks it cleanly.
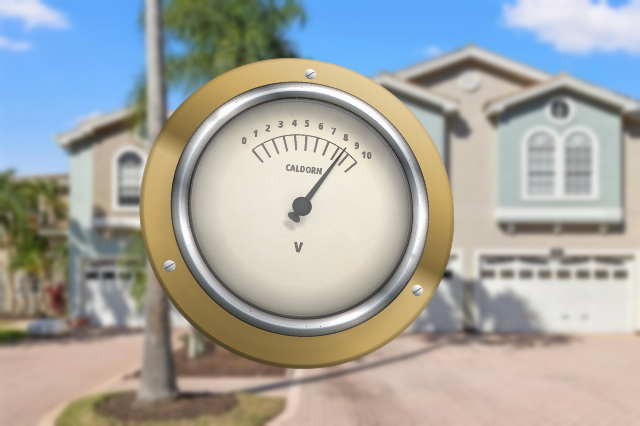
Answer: 8.5; V
